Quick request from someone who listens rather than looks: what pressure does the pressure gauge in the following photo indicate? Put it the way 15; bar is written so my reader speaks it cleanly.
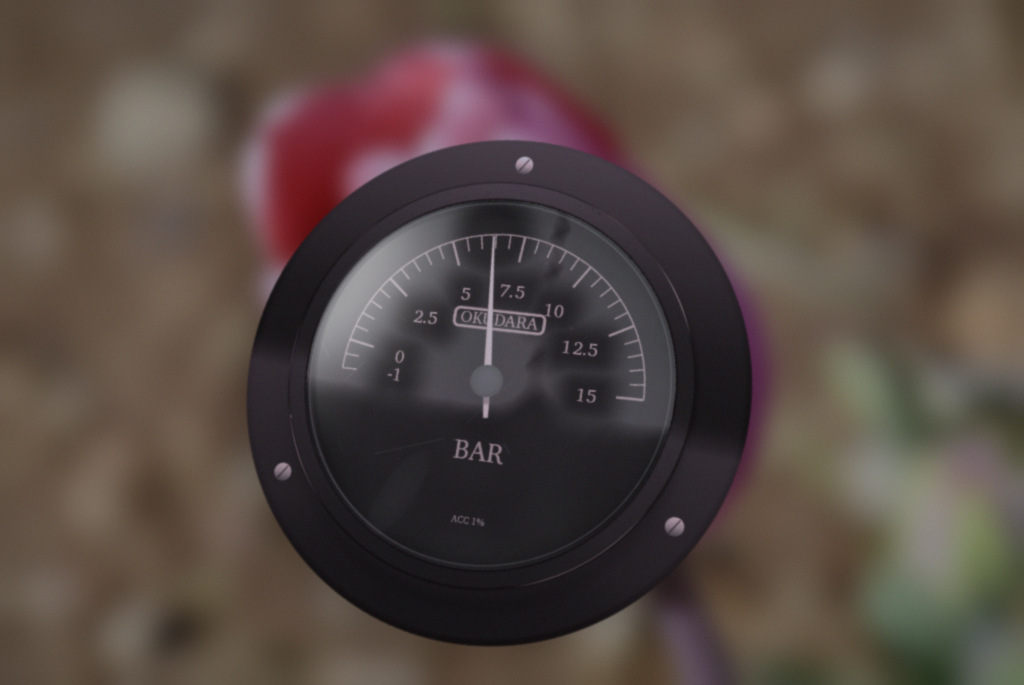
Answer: 6.5; bar
